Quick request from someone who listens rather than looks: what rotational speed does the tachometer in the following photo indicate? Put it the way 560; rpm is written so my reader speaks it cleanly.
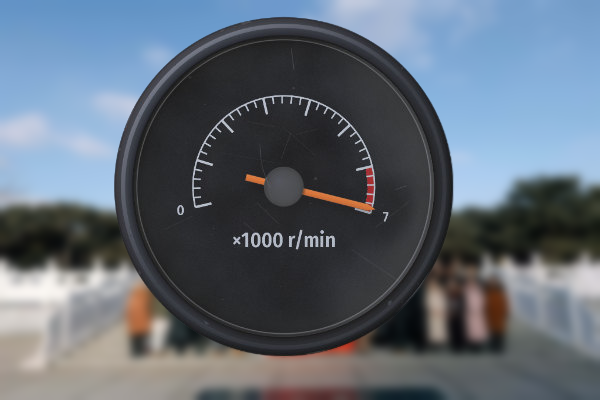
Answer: 6900; rpm
